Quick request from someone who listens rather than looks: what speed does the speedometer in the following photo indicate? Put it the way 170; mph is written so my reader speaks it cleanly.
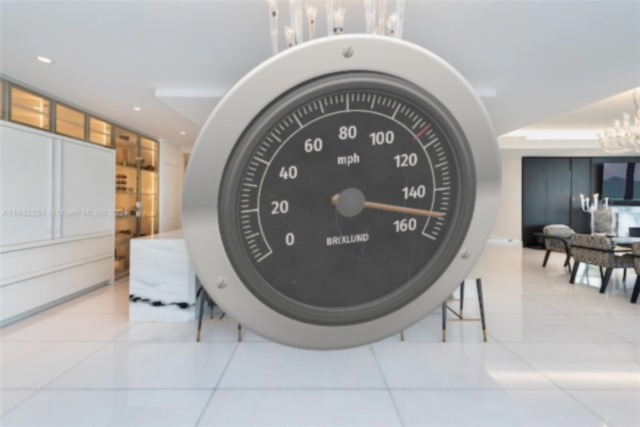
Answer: 150; mph
